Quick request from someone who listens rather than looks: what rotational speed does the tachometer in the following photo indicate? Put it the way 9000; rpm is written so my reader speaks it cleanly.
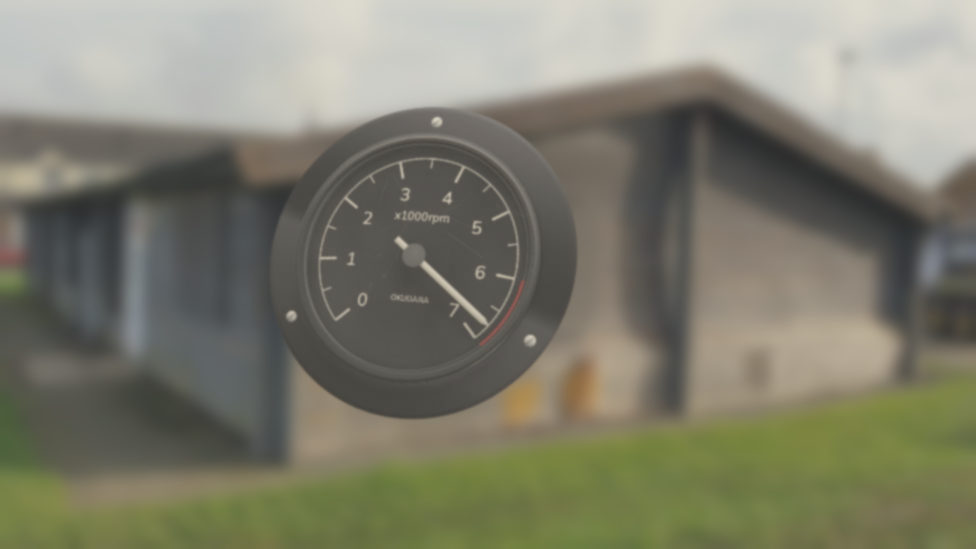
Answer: 6750; rpm
